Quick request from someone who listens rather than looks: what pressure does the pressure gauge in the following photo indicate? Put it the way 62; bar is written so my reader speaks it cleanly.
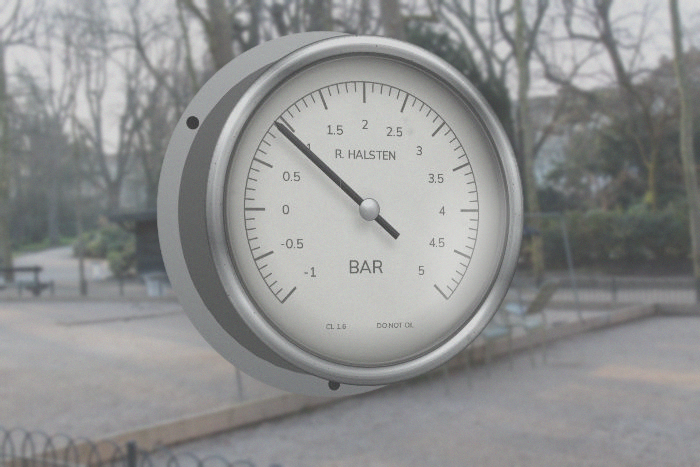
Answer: 0.9; bar
